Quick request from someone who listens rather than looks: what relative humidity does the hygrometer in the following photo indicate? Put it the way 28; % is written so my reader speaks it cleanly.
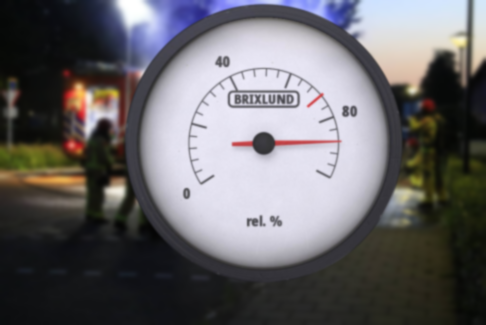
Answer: 88; %
